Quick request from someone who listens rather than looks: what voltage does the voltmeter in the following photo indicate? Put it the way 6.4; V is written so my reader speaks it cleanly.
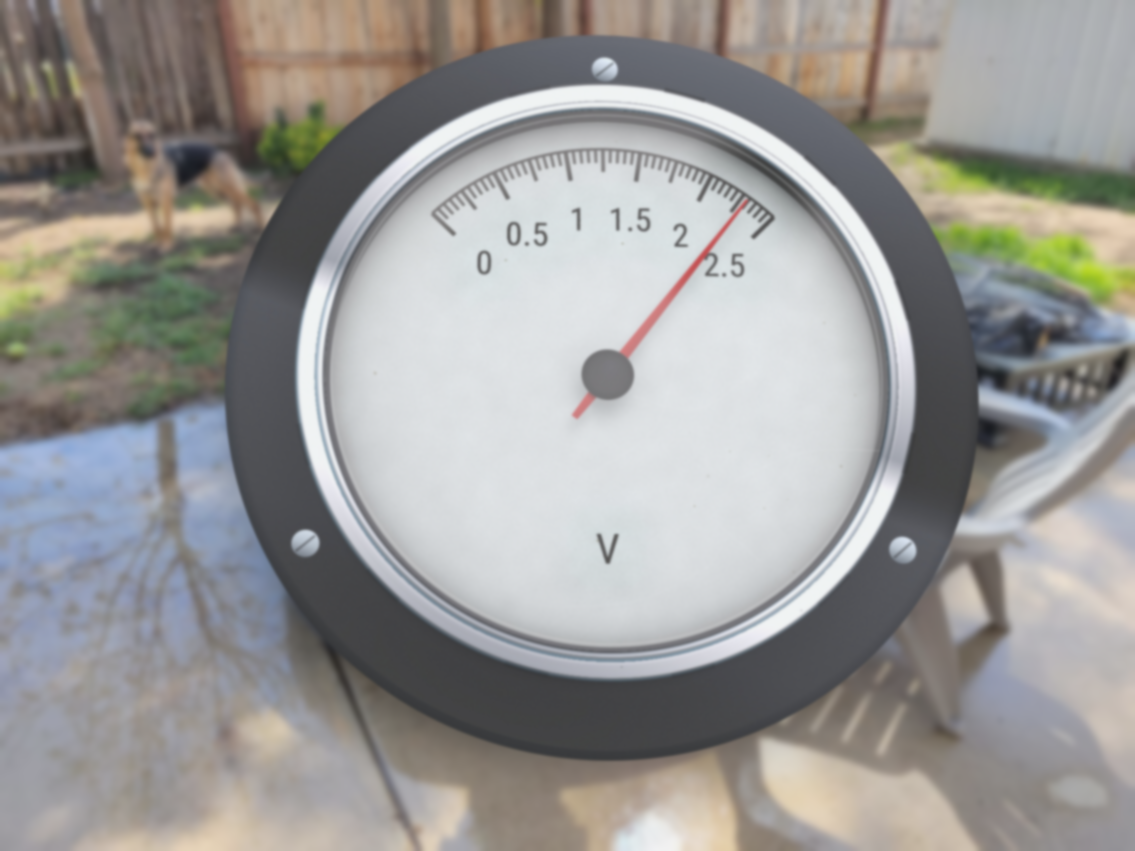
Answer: 2.3; V
